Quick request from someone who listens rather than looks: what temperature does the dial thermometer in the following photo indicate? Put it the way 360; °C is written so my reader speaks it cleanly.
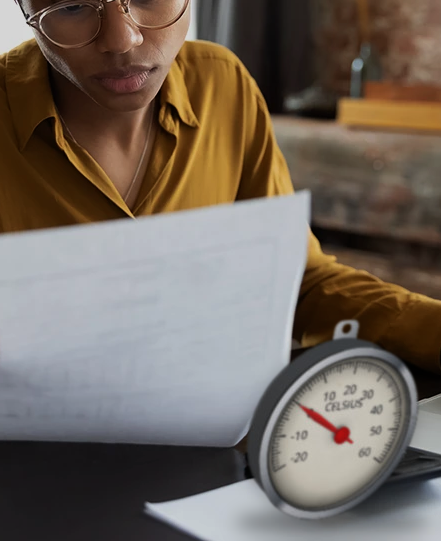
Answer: 0; °C
